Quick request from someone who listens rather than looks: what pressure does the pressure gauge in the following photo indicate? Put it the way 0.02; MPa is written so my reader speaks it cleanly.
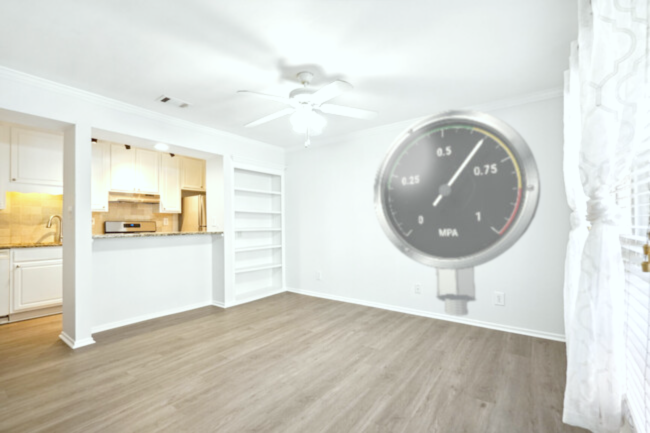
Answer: 0.65; MPa
